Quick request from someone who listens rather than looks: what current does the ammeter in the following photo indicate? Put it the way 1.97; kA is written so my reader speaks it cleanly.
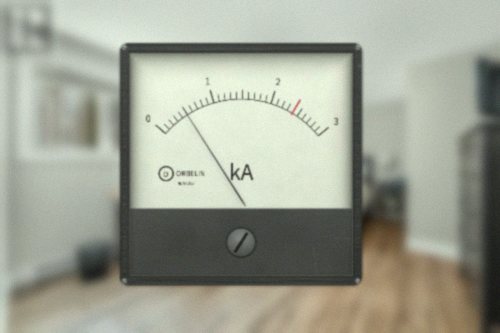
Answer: 0.5; kA
